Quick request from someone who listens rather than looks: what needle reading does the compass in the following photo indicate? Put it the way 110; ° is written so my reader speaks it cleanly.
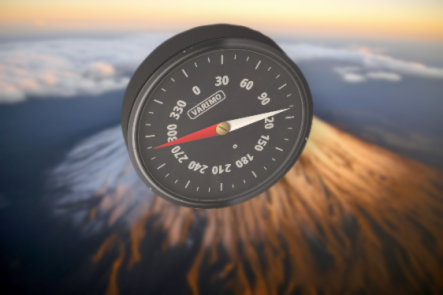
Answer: 290; °
